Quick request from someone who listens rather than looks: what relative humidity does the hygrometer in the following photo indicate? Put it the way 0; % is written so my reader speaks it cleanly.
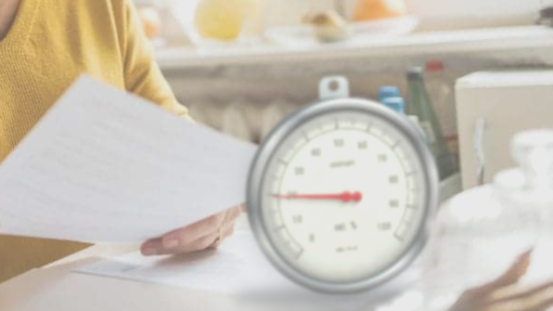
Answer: 20; %
